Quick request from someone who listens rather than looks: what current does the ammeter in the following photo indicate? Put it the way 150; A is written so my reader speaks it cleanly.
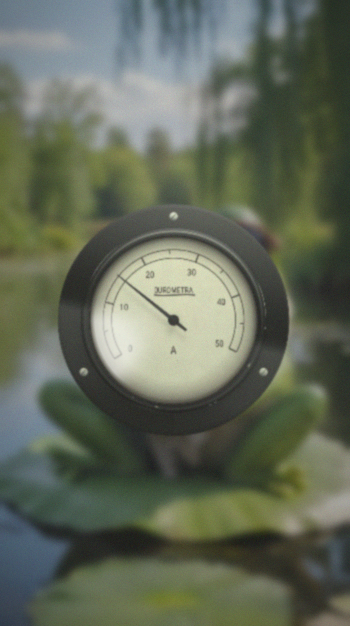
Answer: 15; A
